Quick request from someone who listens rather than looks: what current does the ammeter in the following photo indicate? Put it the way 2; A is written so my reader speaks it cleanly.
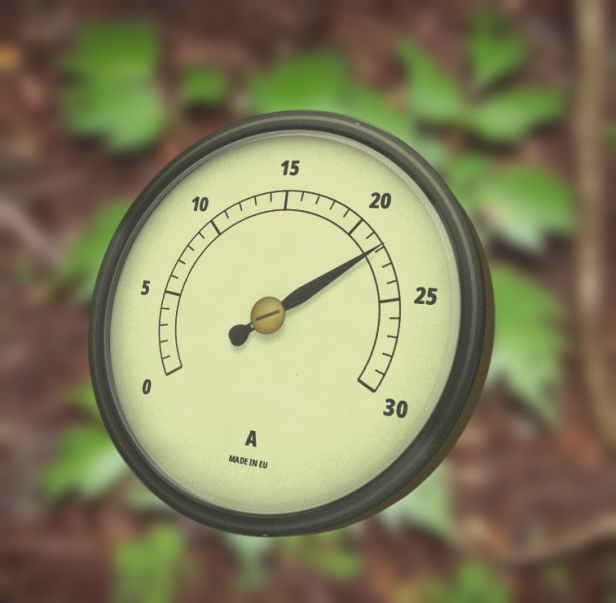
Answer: 22; A
